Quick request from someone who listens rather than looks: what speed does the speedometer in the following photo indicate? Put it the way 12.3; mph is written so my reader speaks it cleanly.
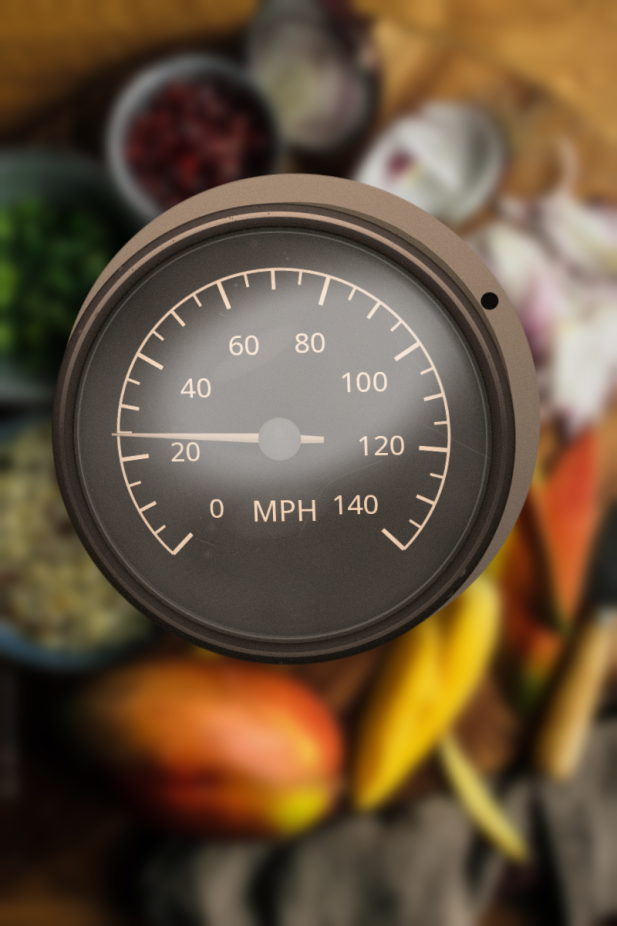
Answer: 25; mph
